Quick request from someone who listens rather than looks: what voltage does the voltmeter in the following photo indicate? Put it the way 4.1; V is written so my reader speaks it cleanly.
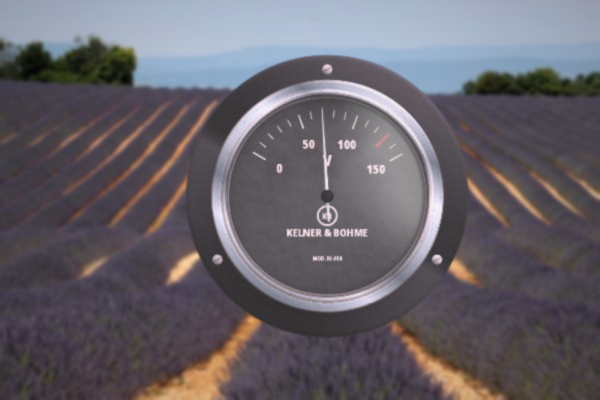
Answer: 70; V
